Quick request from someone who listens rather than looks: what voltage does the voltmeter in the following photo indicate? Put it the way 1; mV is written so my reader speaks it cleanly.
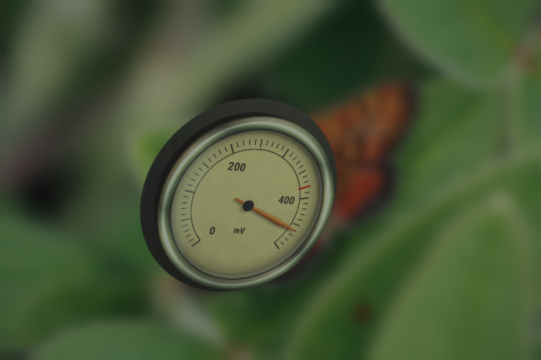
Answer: 460; mV
